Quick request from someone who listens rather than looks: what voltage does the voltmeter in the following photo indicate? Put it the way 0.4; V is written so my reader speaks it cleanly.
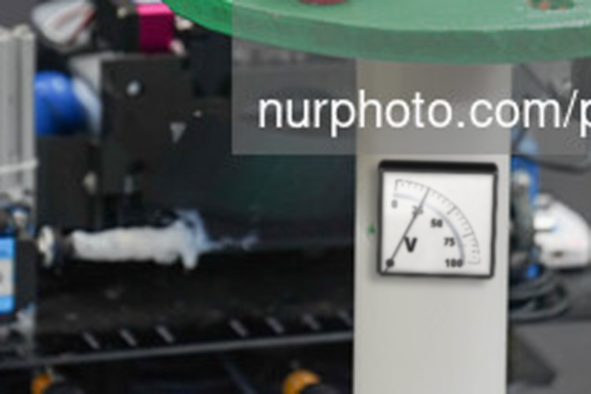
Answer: 25; V
